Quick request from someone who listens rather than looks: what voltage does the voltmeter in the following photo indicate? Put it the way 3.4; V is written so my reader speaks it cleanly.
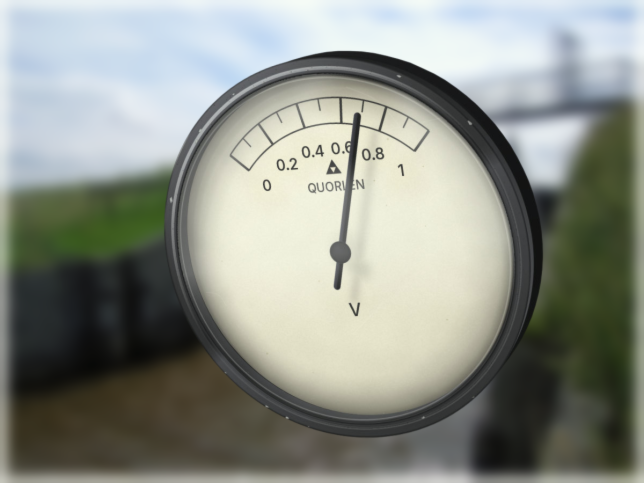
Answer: 0.7; V
